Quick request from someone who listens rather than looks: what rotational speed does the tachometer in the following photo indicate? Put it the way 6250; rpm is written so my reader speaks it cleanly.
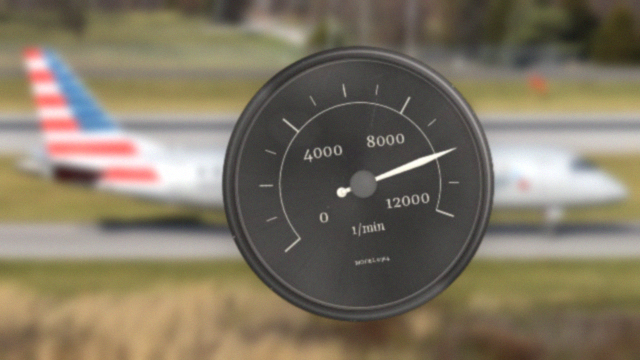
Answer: 10000; rpm
